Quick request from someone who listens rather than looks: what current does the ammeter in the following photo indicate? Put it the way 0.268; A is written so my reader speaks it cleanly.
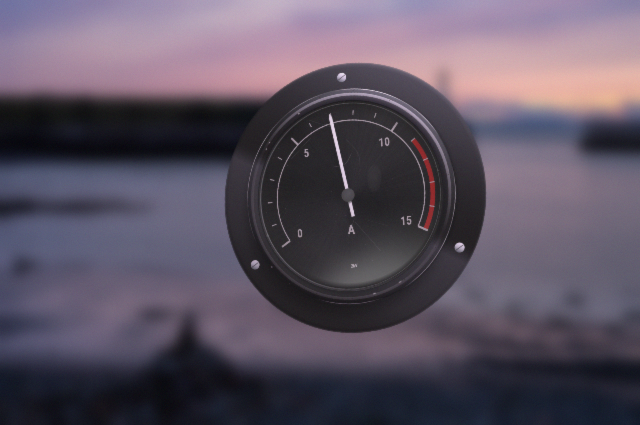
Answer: 7; A
